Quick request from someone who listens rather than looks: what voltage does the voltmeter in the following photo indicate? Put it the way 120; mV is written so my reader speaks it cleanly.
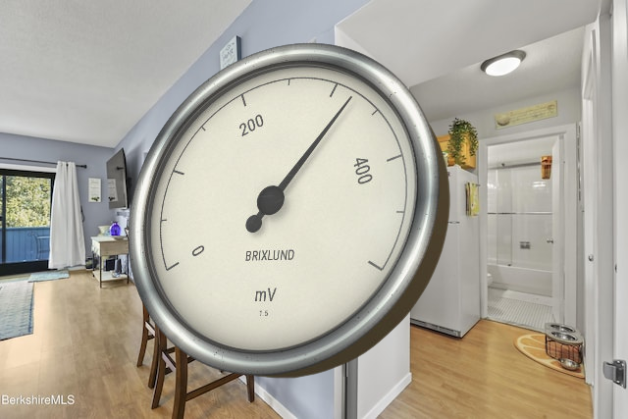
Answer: 325; mV
